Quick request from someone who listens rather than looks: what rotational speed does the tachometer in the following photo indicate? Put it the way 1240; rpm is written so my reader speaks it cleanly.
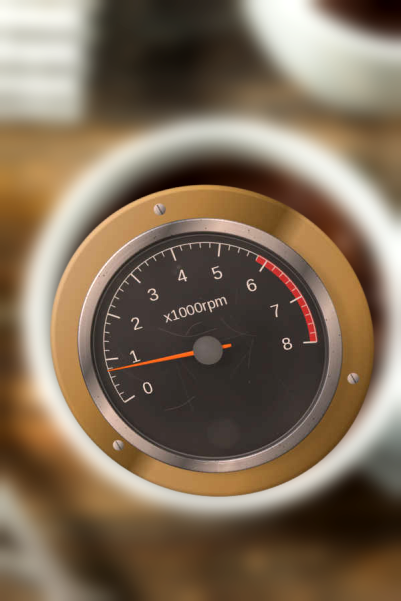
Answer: 800; rpm
